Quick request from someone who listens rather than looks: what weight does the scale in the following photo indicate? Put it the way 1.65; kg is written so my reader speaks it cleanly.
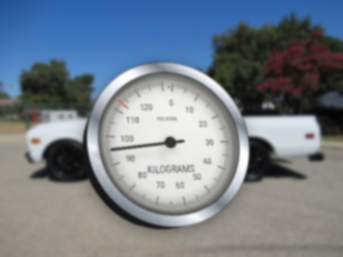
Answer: 95; kg
